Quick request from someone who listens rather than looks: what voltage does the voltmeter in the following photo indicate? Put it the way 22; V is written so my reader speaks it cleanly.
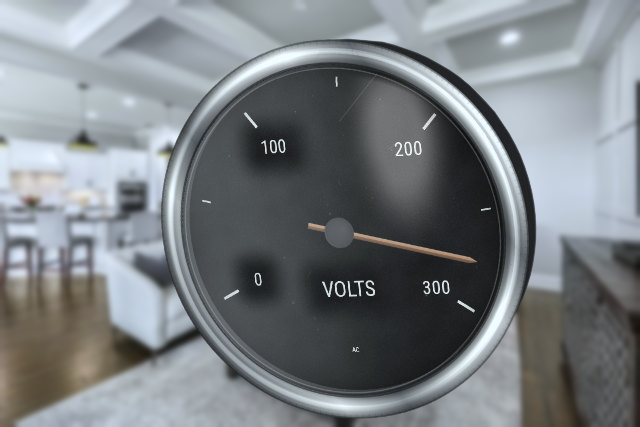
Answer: 275; V
